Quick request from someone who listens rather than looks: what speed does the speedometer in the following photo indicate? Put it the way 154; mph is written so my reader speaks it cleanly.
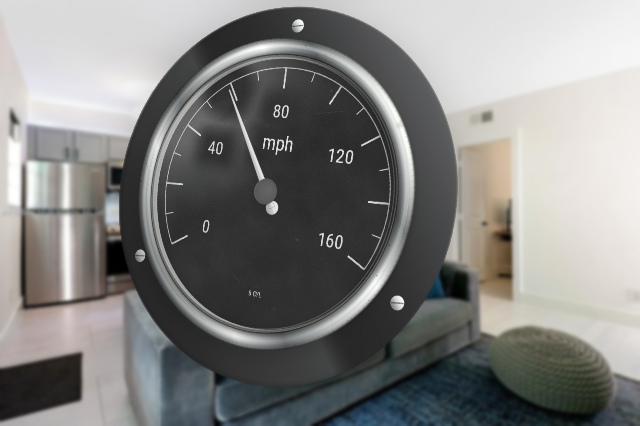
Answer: 60; mph
